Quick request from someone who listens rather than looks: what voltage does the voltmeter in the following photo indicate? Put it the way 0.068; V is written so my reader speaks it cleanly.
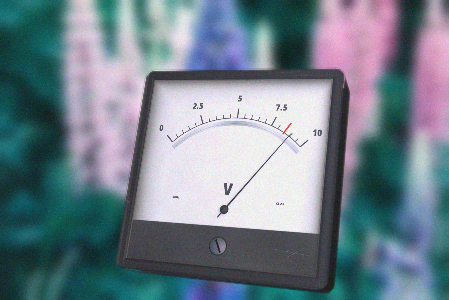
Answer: 9; V
